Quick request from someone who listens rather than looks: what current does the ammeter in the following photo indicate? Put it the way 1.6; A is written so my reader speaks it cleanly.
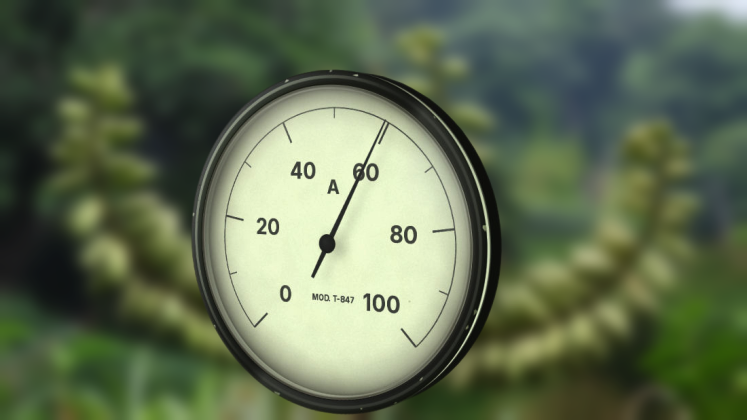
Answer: 60; A
